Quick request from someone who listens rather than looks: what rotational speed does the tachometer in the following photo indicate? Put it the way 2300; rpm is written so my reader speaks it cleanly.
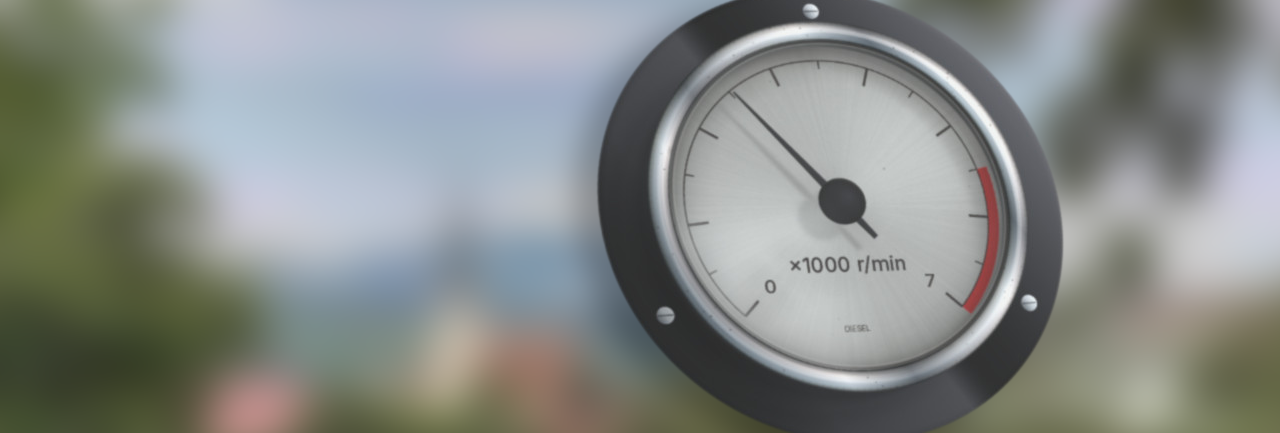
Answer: 2500; rpm
